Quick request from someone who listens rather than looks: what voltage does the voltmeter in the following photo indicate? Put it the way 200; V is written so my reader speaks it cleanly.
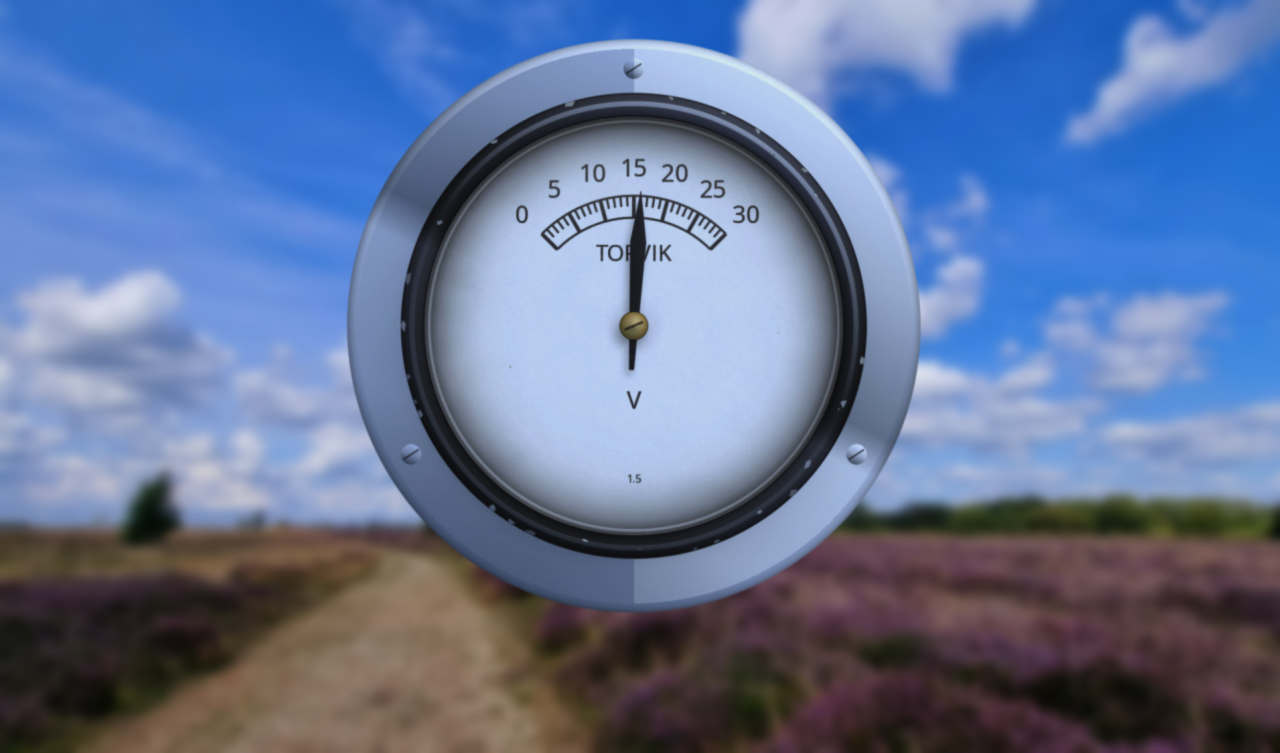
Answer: 16; V
